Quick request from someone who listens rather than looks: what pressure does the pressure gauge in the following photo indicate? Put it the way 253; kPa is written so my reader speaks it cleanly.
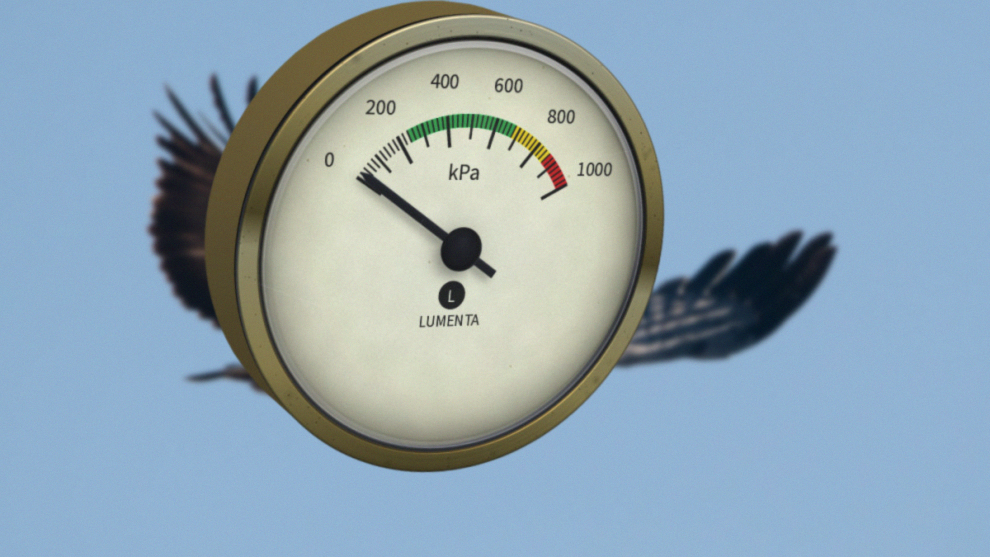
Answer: 20; kPa
